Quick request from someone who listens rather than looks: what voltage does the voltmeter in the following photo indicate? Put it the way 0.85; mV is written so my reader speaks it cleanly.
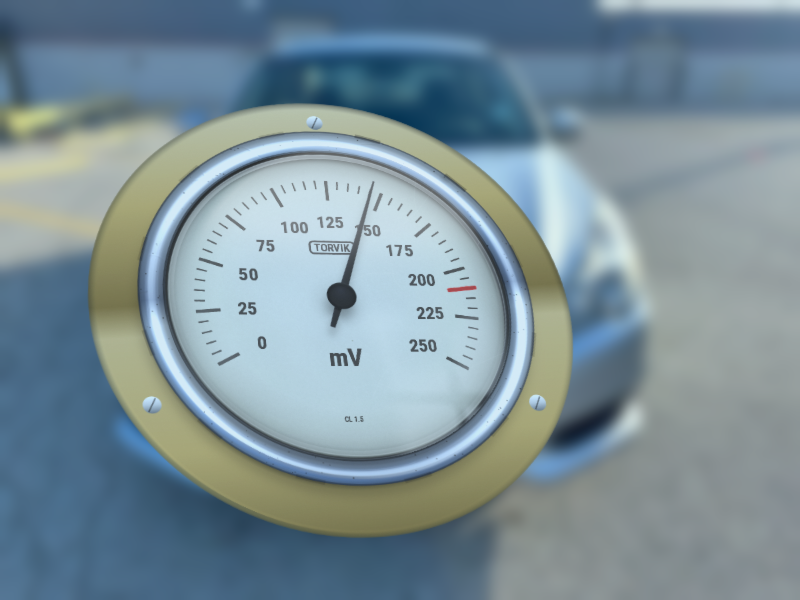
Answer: 145; mV
